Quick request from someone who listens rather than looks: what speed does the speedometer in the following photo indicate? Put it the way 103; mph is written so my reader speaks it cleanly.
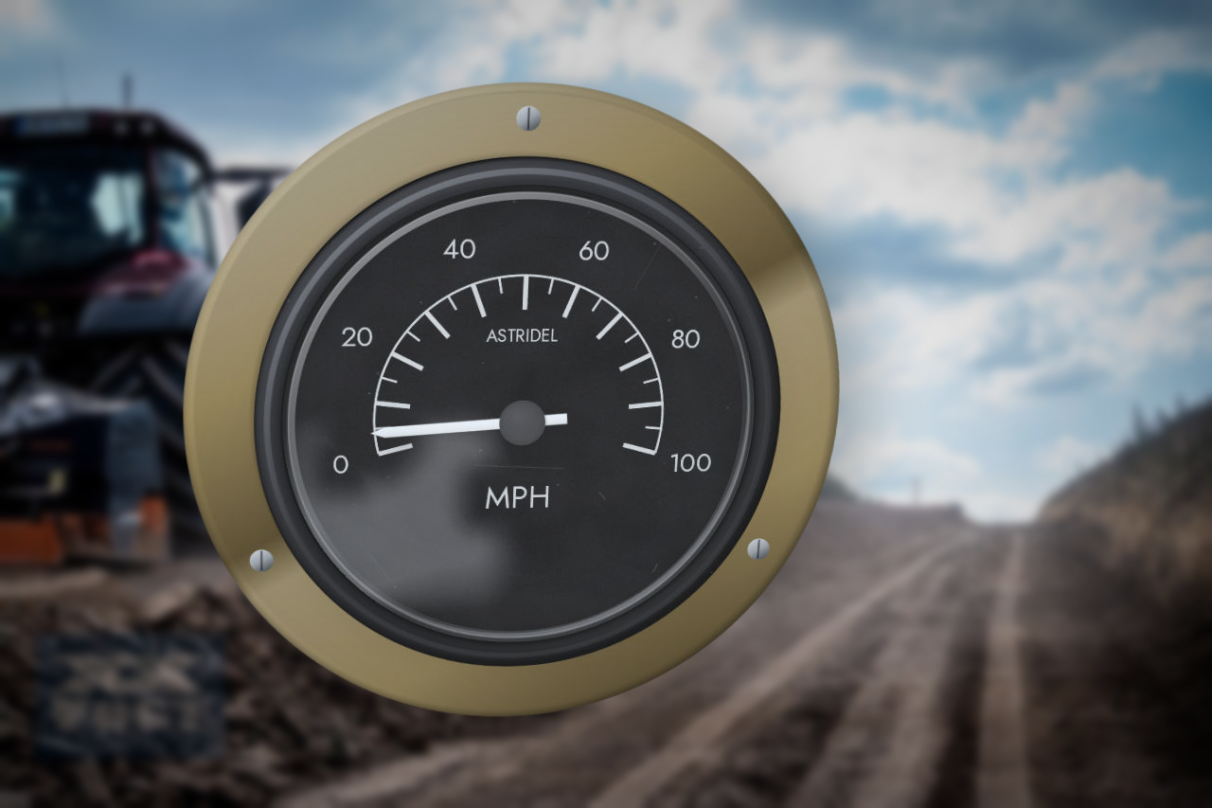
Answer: 5; mph
